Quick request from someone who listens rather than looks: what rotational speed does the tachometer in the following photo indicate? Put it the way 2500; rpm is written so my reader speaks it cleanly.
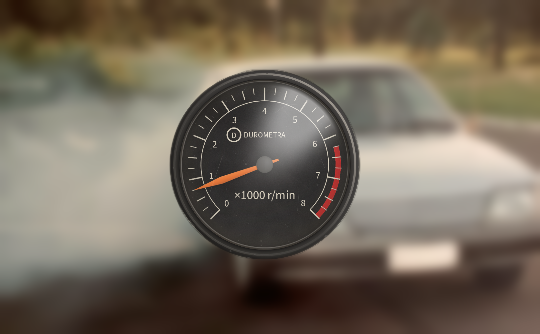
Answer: 750; rpm
